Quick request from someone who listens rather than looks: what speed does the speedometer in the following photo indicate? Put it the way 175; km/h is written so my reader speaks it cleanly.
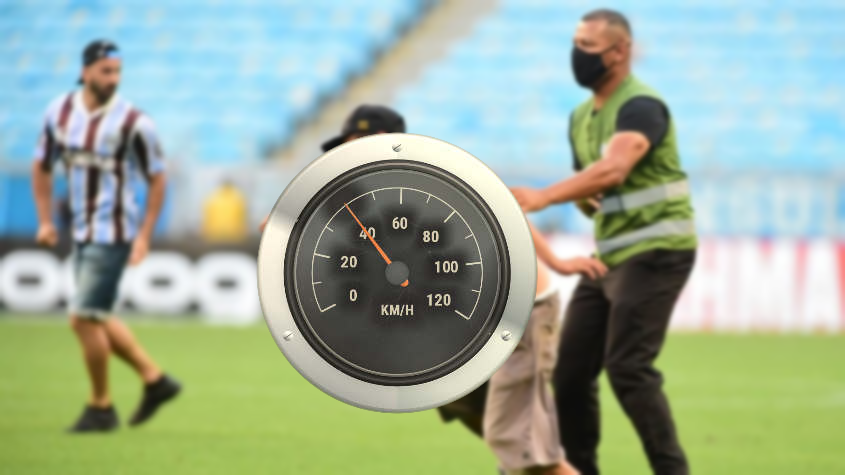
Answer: 40; km/h
